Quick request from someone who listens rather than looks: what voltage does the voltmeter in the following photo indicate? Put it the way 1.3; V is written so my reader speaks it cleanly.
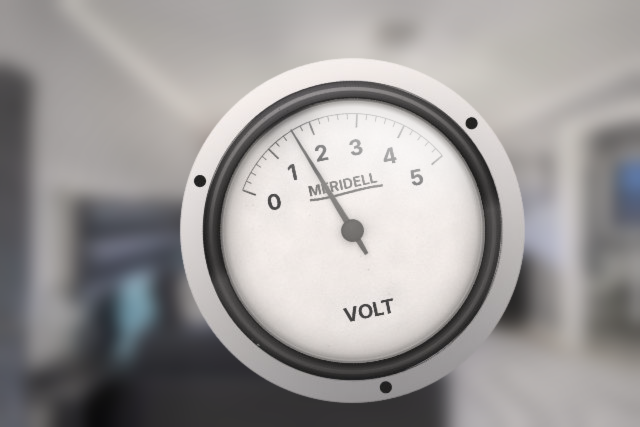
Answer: 1.6; V
